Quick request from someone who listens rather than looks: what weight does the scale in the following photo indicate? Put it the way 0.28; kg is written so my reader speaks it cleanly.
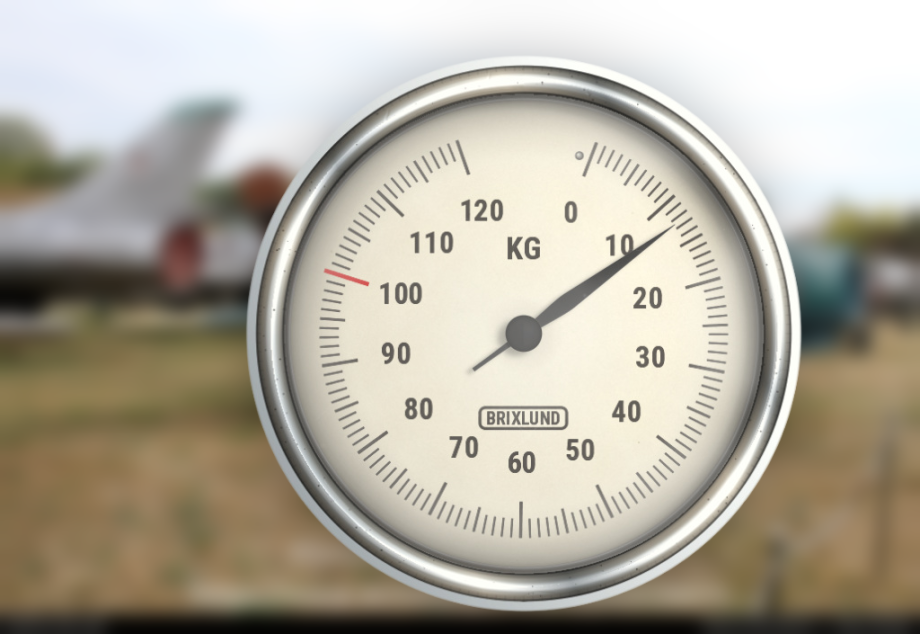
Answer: 12.5; kg
